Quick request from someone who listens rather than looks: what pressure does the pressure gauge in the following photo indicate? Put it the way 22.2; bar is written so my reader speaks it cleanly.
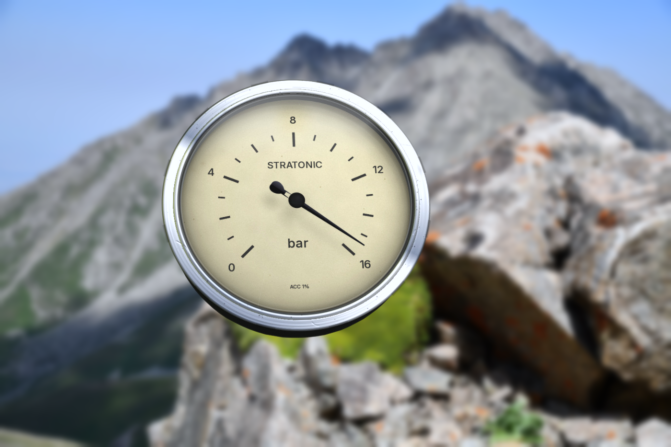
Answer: 15.5; bar
